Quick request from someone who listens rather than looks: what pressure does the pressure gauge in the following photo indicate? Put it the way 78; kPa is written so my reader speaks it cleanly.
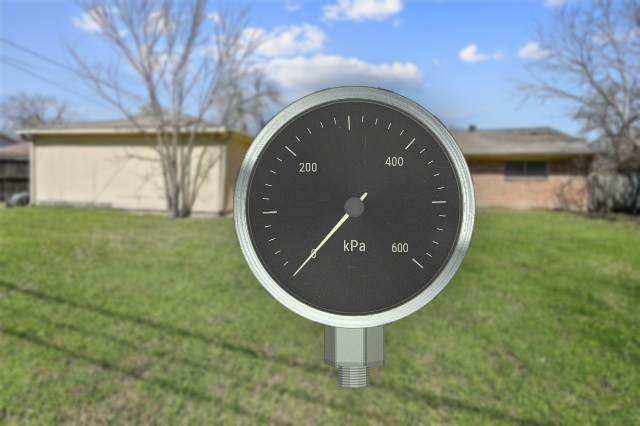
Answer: 0; kPa
